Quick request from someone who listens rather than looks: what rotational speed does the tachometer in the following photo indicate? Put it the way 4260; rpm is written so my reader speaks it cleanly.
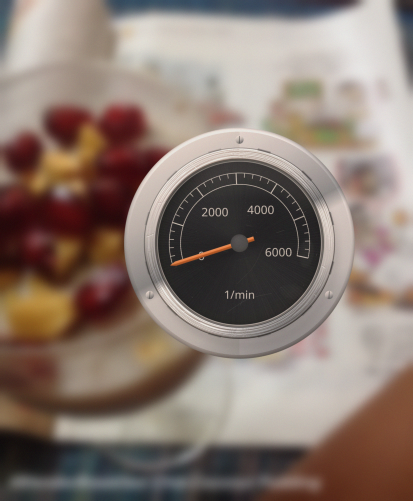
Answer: 0; rpm
